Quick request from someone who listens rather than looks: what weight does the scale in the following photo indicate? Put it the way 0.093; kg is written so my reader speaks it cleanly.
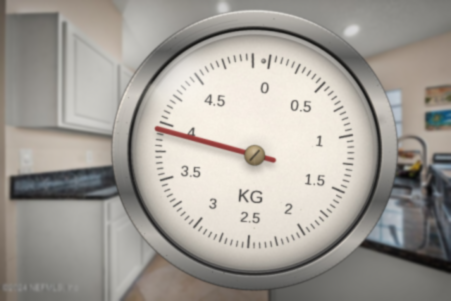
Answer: 3.95; kg
